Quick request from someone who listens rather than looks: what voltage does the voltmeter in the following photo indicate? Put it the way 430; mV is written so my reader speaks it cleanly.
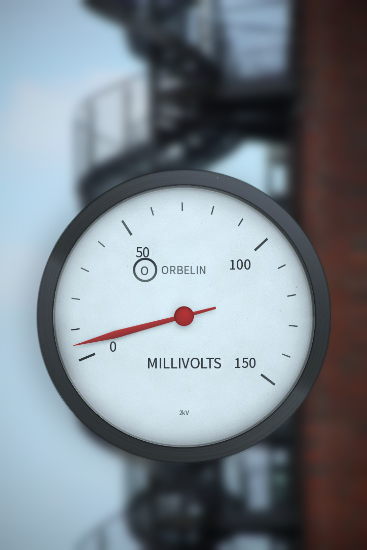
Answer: 5; mV
